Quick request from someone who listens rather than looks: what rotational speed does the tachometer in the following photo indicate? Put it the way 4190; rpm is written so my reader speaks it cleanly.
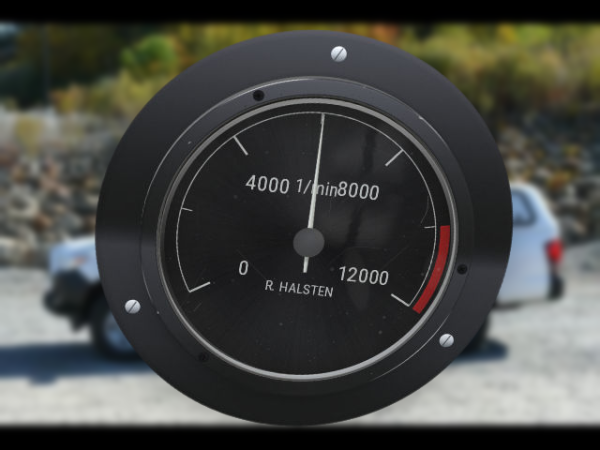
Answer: 6000; rpm
